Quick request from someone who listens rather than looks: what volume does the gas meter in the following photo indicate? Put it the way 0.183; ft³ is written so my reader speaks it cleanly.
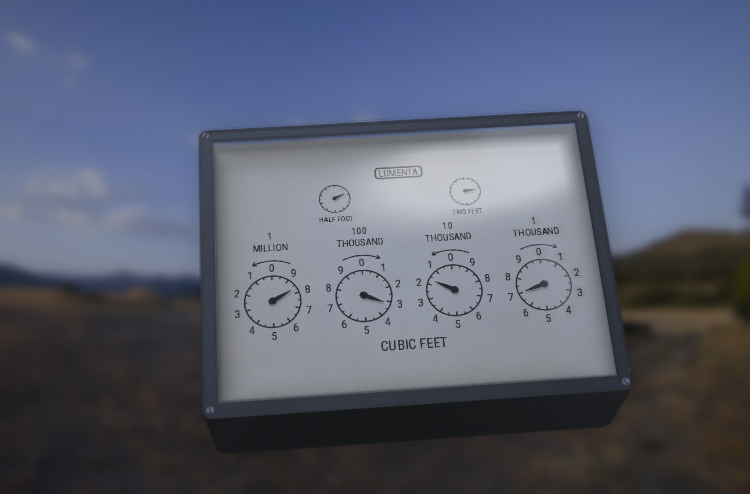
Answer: 831700; ft³
